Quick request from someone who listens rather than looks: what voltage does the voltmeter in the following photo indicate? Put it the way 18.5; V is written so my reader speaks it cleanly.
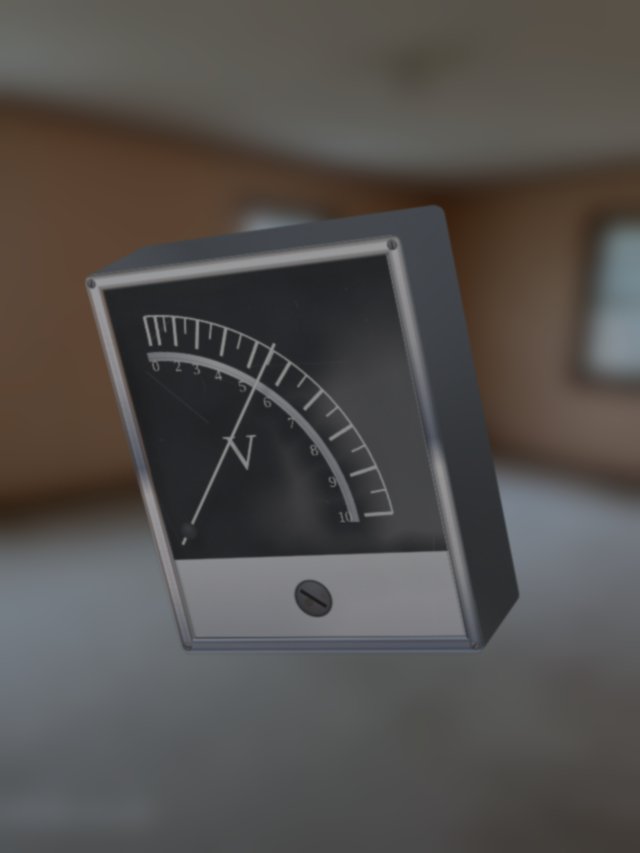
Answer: 5.5; V
